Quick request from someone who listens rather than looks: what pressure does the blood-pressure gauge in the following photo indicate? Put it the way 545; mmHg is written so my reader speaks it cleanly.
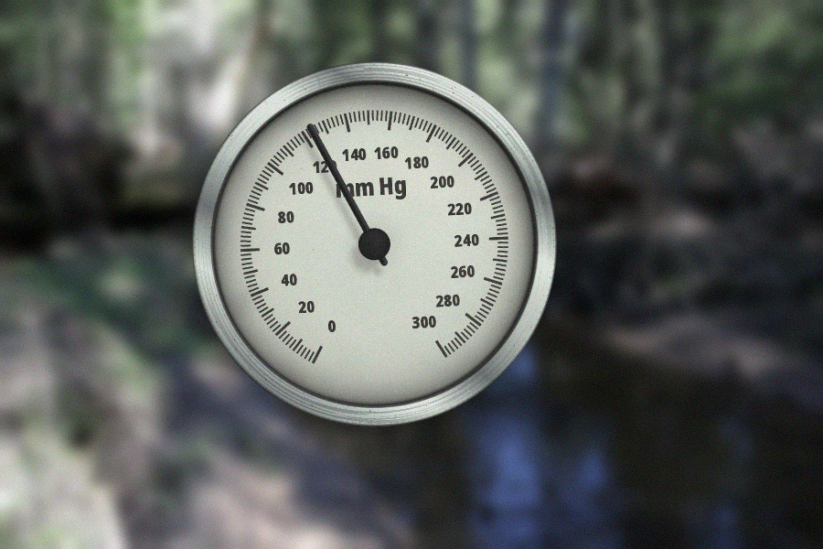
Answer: 124; mmHg
